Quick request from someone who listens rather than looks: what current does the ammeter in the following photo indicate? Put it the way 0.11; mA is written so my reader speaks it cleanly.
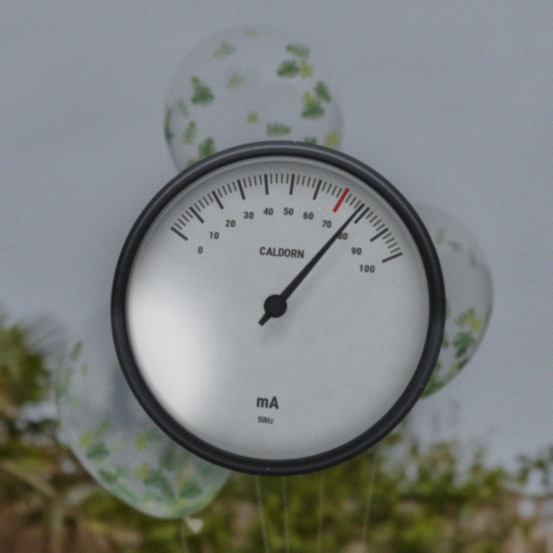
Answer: 78; mA
